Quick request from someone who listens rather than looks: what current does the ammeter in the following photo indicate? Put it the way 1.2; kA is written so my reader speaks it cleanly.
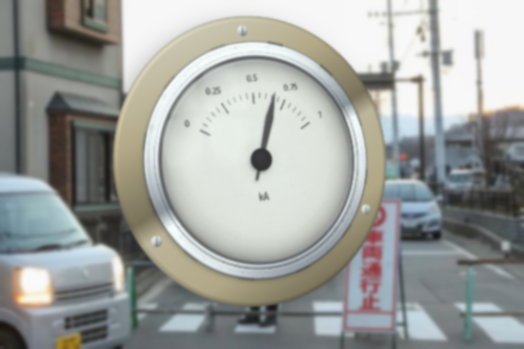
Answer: 0.65; kA
